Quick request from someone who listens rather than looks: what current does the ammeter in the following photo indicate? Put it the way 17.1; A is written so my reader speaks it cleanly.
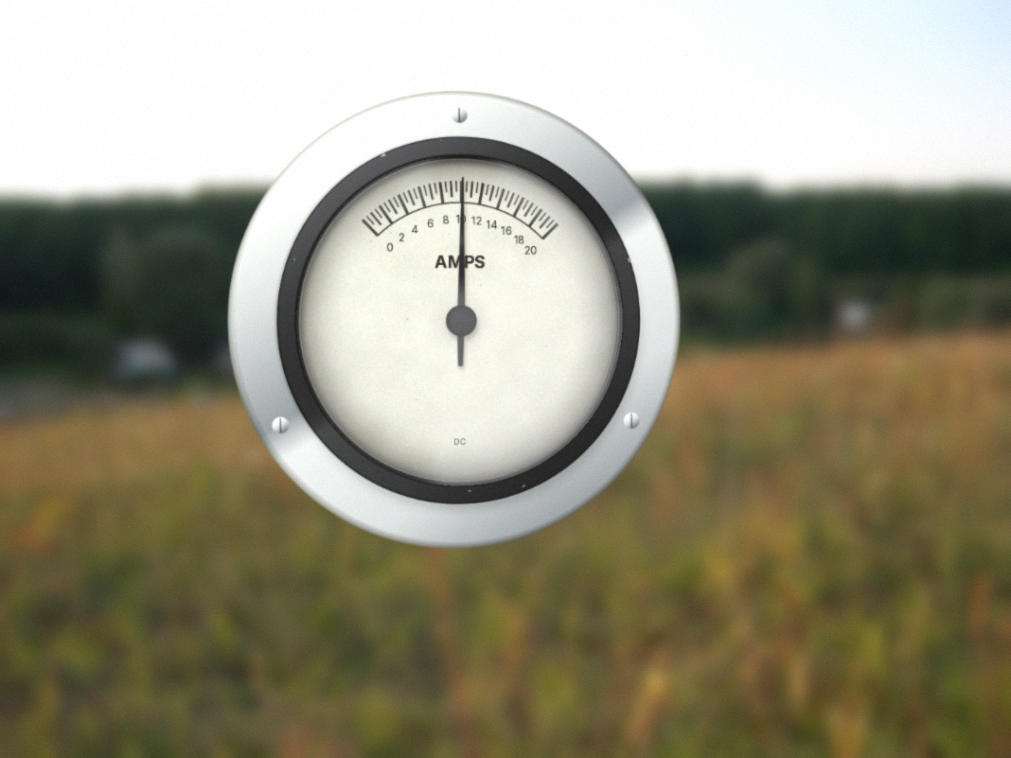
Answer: 10; A
